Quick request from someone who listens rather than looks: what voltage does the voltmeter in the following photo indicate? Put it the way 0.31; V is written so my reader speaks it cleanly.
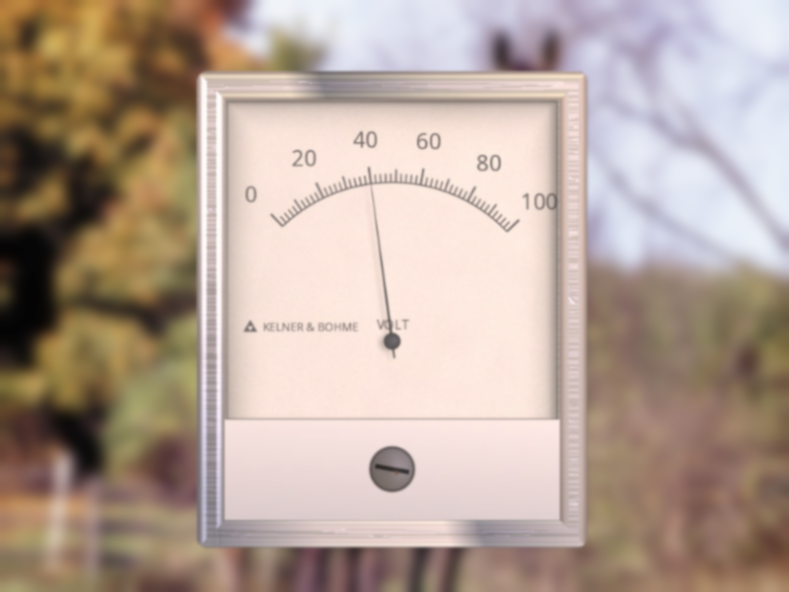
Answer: 40; V
